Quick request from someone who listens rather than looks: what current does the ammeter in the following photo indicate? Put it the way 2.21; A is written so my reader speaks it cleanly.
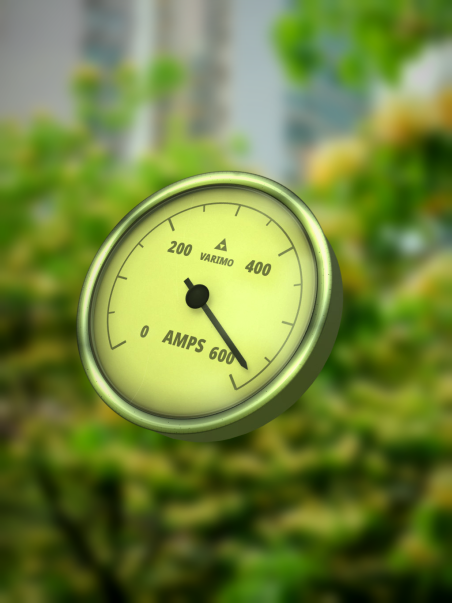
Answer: 575; A
